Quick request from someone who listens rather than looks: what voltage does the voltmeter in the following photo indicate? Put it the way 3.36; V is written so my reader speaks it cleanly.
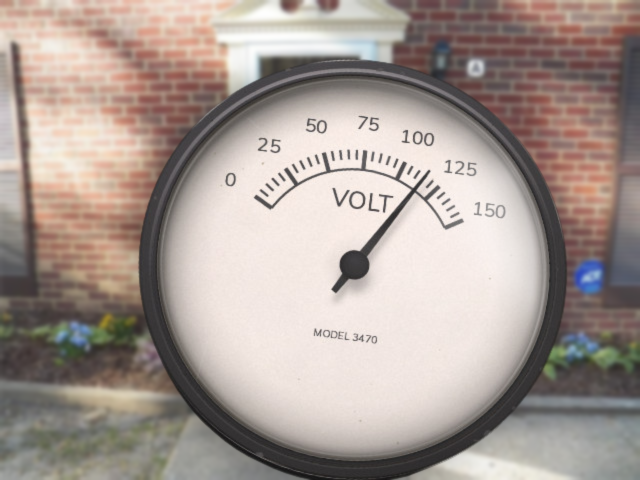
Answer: 115; V
